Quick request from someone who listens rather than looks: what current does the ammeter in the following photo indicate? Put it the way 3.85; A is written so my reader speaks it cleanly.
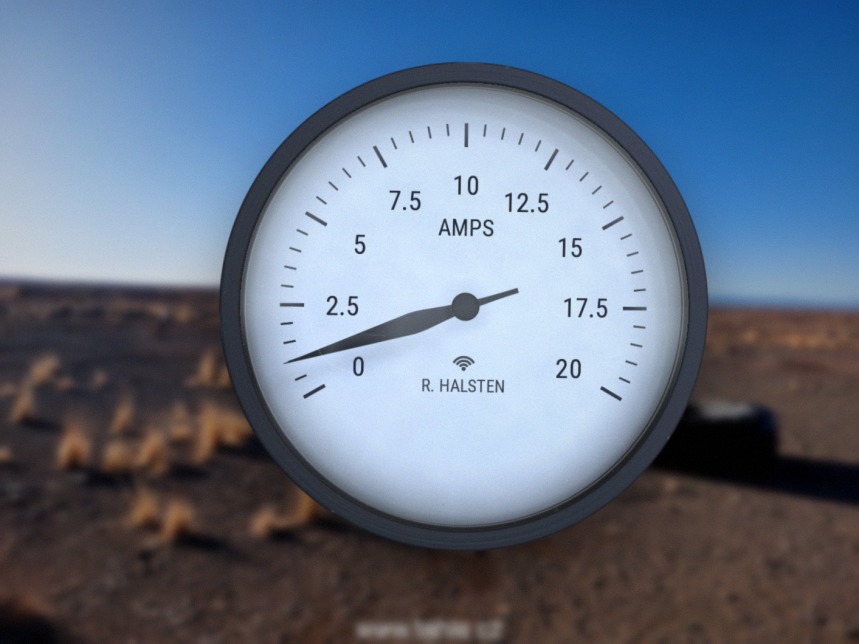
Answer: 1; A
